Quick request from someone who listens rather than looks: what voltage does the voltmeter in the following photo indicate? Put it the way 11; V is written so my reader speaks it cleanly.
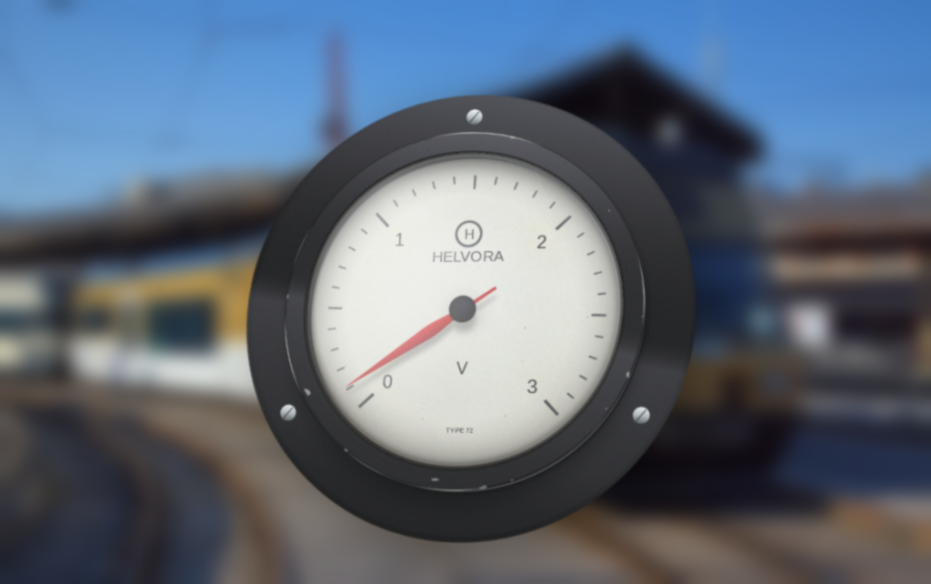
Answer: 0.1; V
